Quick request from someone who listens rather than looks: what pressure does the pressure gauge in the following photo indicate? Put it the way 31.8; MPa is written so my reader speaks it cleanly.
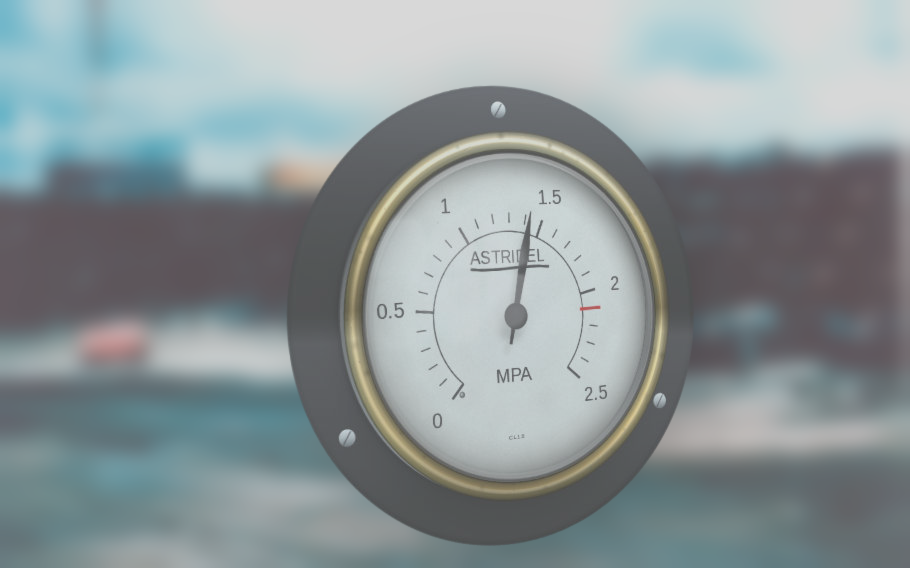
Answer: 1.4; MPa
